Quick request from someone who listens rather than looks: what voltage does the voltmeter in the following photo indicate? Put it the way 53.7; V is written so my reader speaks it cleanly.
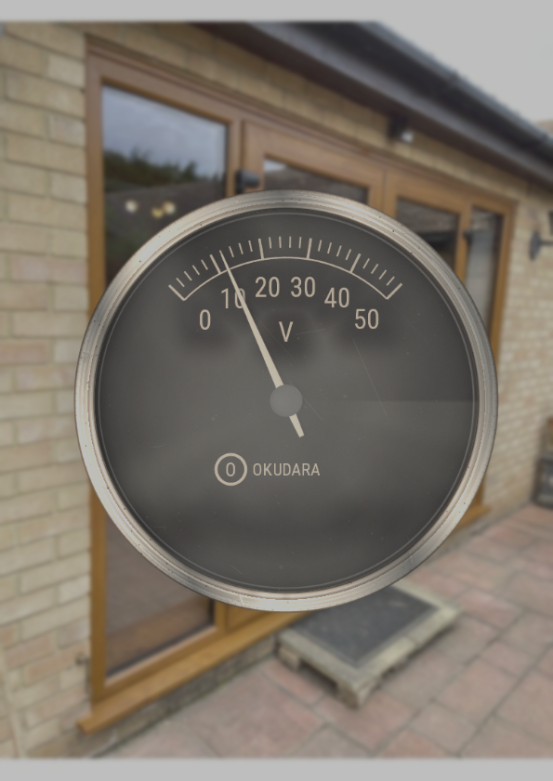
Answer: 12; V
